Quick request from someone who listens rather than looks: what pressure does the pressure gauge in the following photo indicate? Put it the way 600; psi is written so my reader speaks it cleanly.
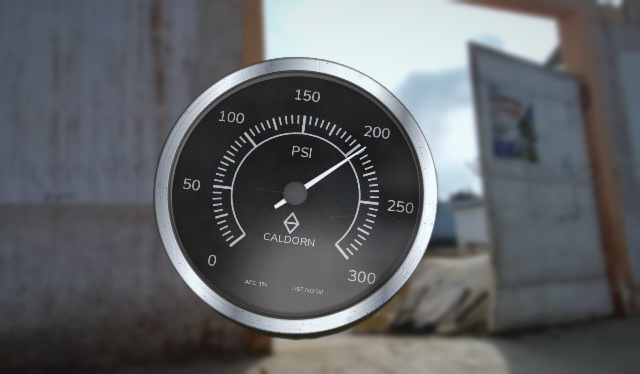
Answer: 205; psi
